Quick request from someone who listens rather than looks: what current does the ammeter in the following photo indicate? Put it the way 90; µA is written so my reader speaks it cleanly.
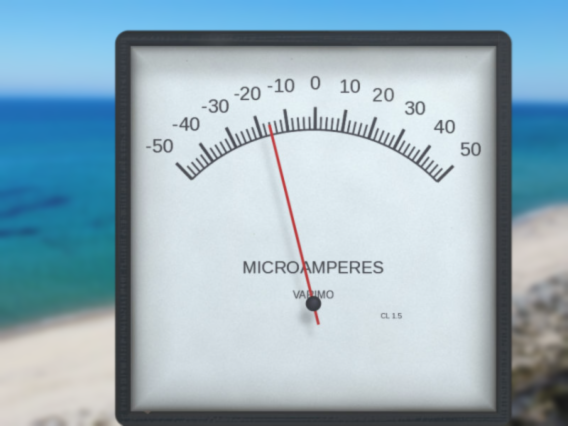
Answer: -16; µA
